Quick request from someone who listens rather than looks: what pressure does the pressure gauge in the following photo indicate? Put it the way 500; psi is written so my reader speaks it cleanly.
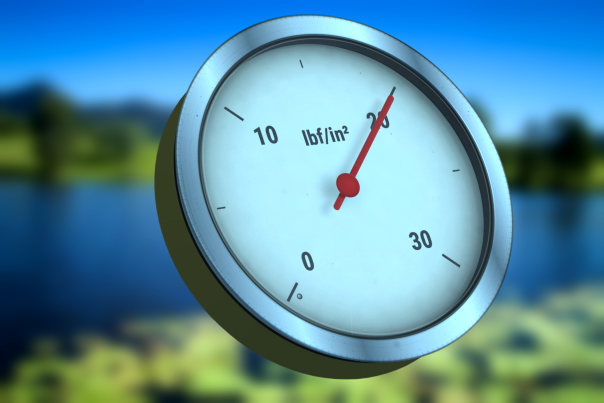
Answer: 20; psi
